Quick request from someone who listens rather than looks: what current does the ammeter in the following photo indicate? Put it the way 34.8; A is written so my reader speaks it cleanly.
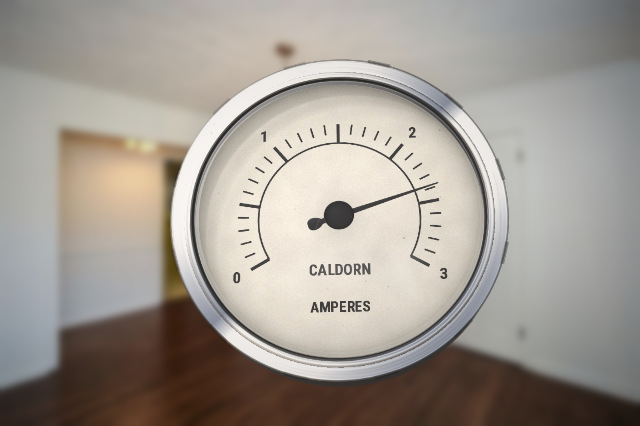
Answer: 2.4; A
